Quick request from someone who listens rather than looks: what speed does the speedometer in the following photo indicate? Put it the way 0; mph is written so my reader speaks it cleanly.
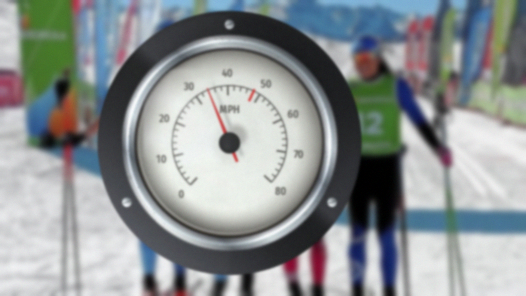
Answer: 34; mph
